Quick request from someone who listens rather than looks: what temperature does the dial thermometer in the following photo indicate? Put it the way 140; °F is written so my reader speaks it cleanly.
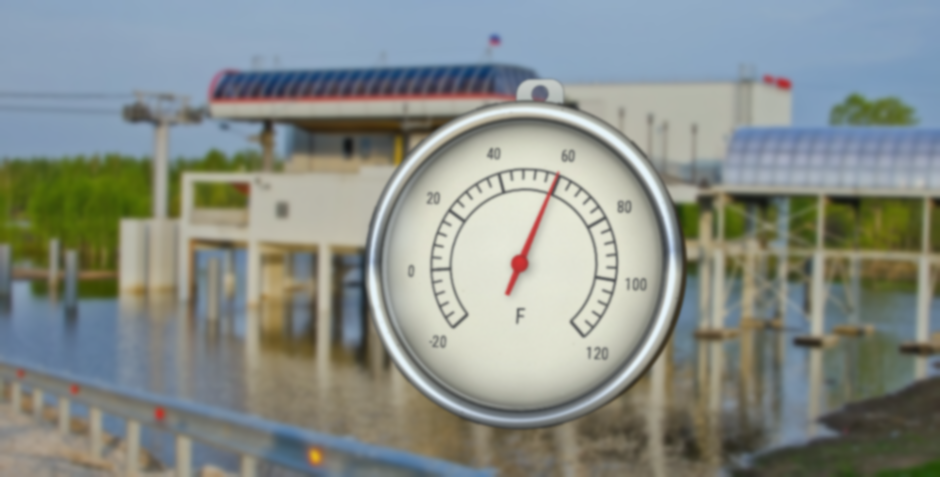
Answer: 60; °F
